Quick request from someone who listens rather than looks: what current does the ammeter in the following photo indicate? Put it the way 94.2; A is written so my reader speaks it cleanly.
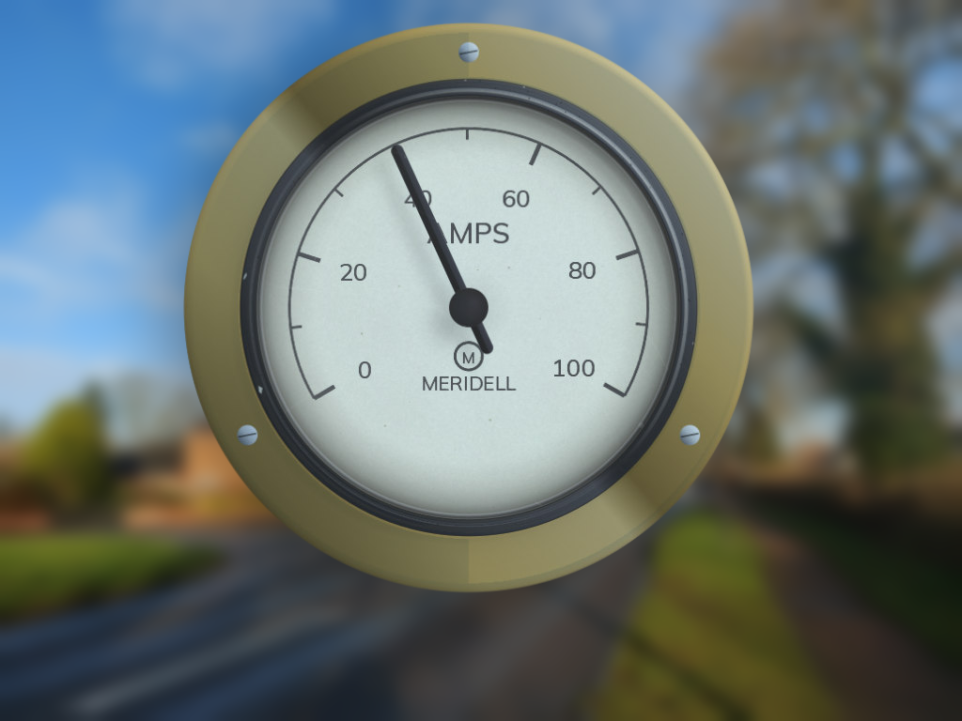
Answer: 40; A
